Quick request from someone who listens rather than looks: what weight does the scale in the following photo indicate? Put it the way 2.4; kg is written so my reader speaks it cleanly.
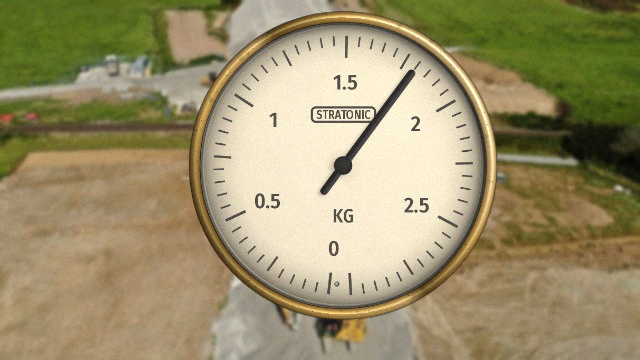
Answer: 1.8; kg
